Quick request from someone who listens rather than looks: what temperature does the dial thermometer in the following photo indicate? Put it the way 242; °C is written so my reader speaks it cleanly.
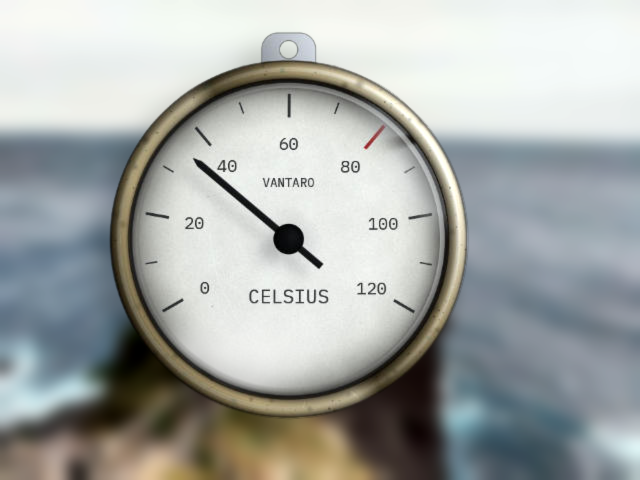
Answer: 35; °C
